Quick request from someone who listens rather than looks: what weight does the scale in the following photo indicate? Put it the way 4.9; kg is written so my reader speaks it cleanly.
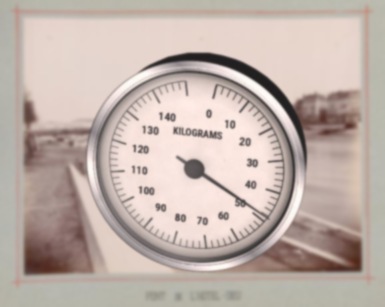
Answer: 48; kg
